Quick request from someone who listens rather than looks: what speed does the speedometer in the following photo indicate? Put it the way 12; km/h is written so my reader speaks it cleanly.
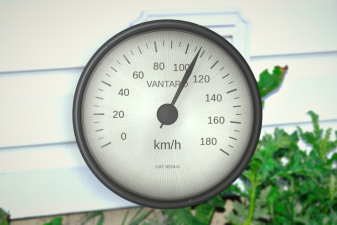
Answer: 107.5; km/h
